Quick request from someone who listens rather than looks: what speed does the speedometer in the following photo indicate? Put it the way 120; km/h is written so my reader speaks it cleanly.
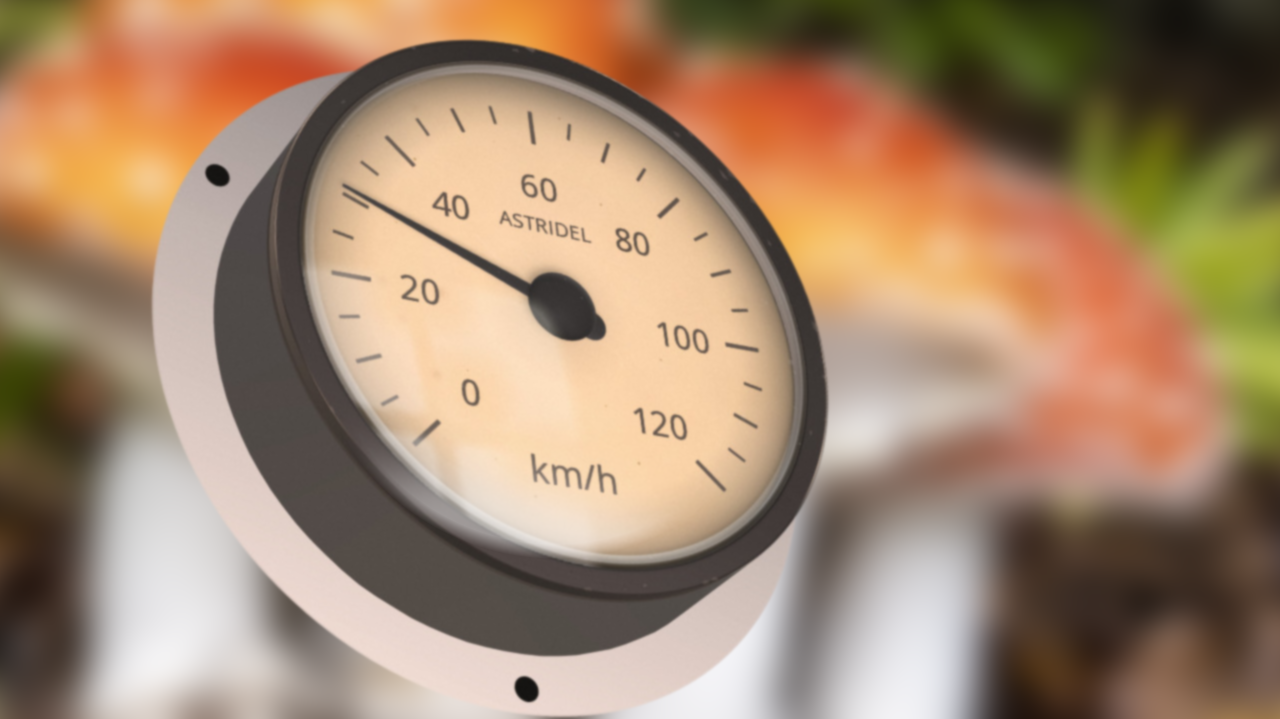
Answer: 30; km/h
